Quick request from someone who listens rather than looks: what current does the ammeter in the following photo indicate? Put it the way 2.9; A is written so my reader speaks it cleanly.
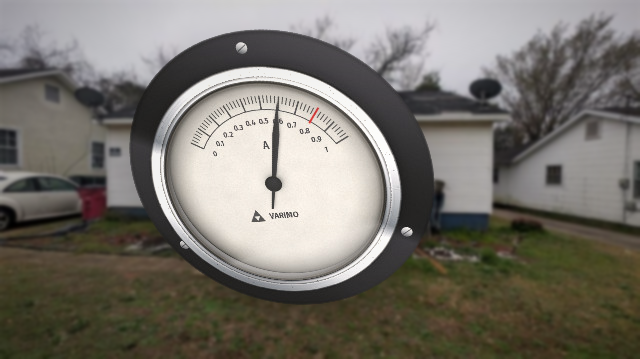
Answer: 0.6; A
